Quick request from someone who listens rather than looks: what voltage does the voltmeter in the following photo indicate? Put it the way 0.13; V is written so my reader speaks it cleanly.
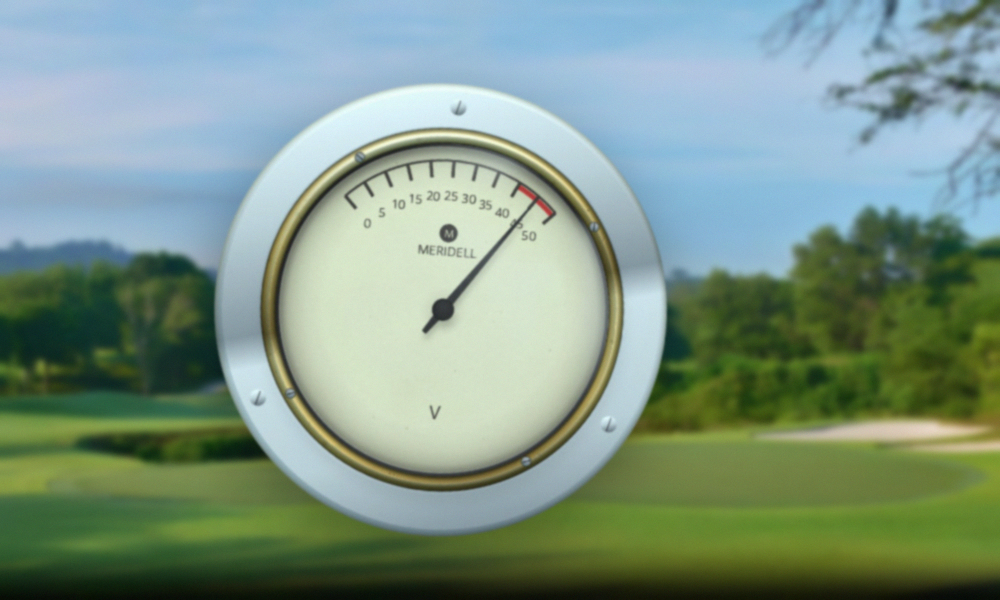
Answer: 45; V
